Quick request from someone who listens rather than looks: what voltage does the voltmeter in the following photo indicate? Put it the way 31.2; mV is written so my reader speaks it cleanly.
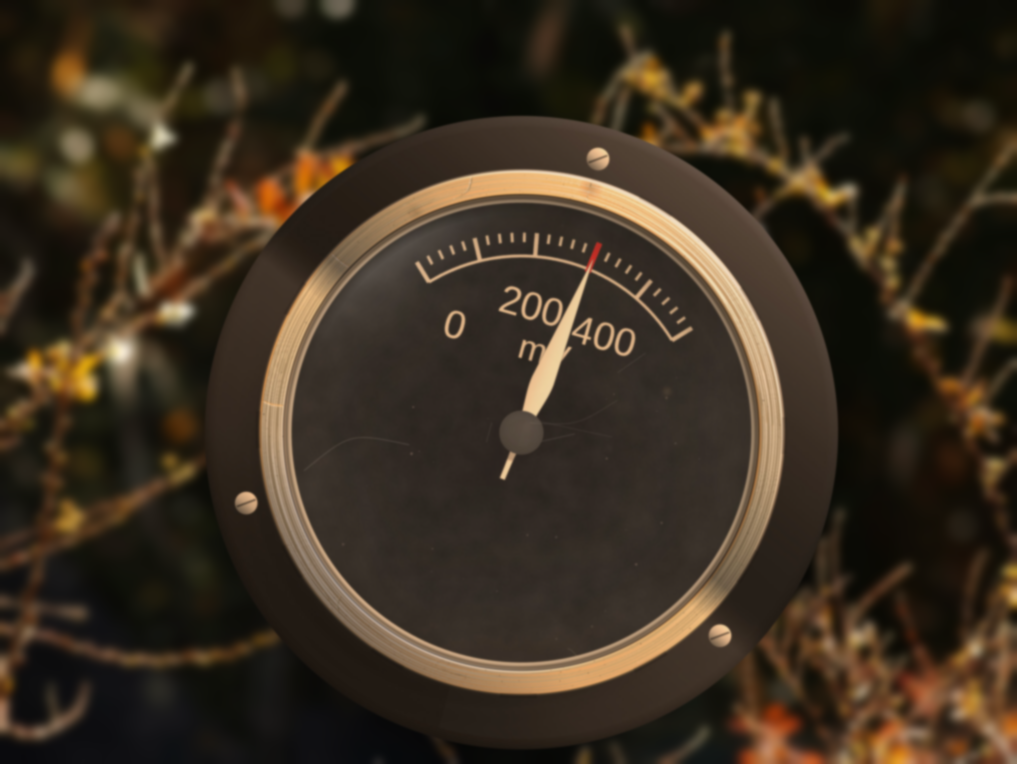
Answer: 300; mV
